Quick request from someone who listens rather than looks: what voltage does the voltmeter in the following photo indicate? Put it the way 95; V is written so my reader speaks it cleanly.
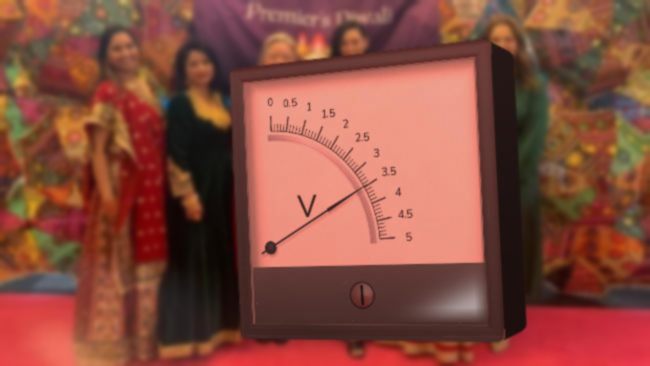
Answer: 3.5; V
